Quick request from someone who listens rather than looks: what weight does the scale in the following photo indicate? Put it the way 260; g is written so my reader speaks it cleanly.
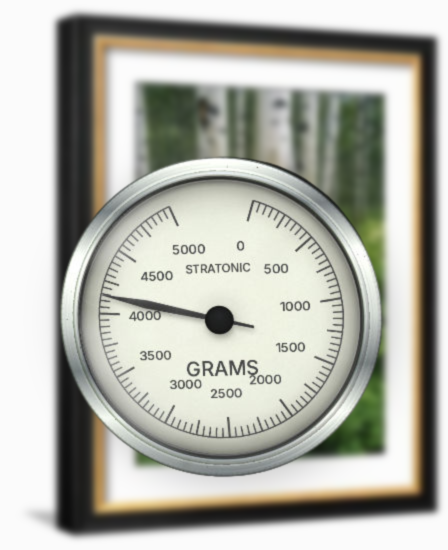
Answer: 4150; g
